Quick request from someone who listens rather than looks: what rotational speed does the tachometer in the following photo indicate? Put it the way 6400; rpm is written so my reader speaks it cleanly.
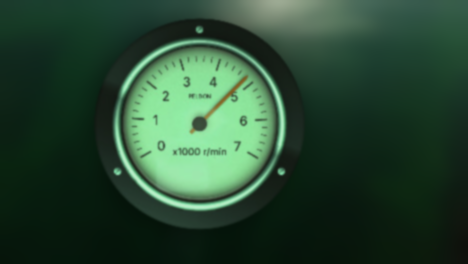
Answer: 4800; rpm
